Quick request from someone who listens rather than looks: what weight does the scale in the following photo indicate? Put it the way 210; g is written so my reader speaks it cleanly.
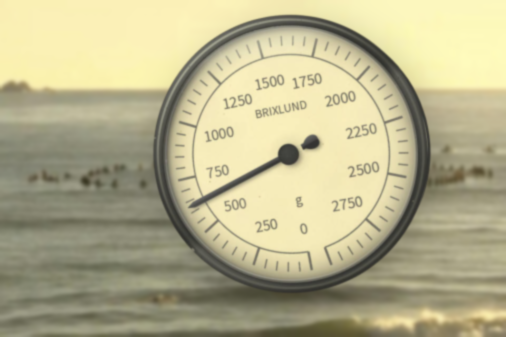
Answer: 625; g
